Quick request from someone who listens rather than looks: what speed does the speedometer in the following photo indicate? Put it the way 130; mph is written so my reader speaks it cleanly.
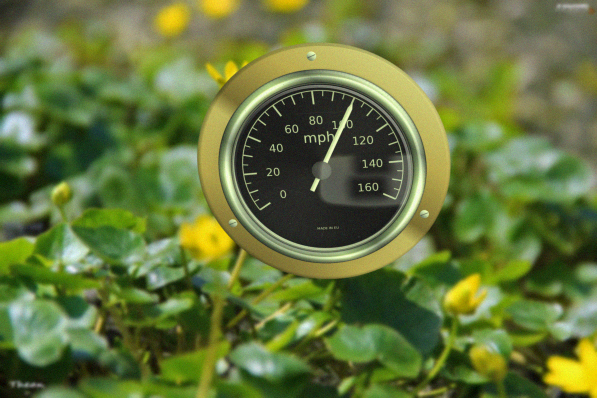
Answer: 100; mph
